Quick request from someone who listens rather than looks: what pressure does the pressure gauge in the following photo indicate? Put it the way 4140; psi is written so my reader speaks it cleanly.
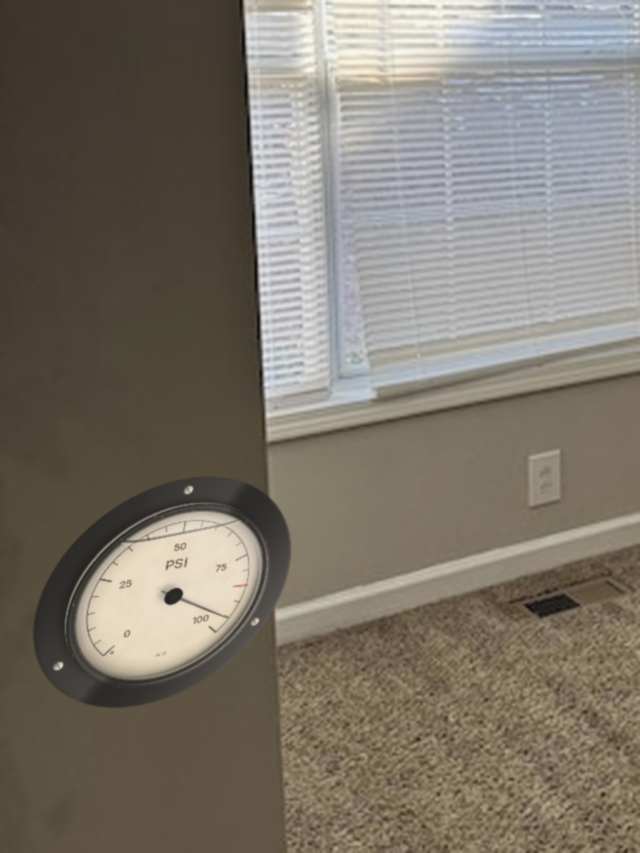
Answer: 95; psi
